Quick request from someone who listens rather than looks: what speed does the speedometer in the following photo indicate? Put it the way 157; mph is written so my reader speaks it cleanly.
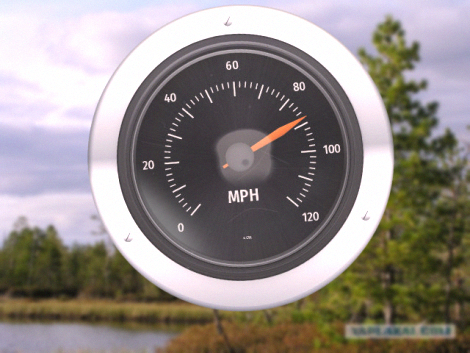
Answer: 88; mph
